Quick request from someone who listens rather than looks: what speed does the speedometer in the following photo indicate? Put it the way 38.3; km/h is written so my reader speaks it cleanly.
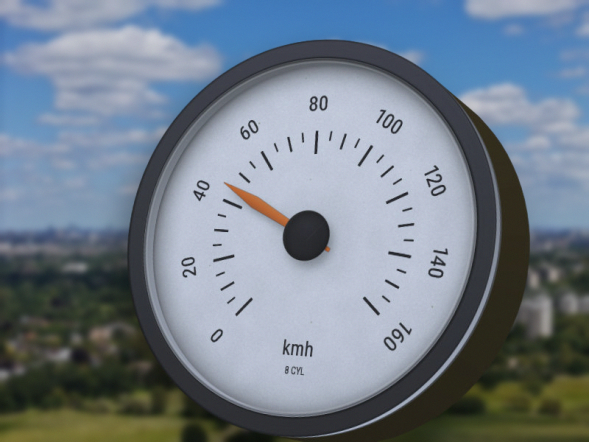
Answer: 45; km/h
